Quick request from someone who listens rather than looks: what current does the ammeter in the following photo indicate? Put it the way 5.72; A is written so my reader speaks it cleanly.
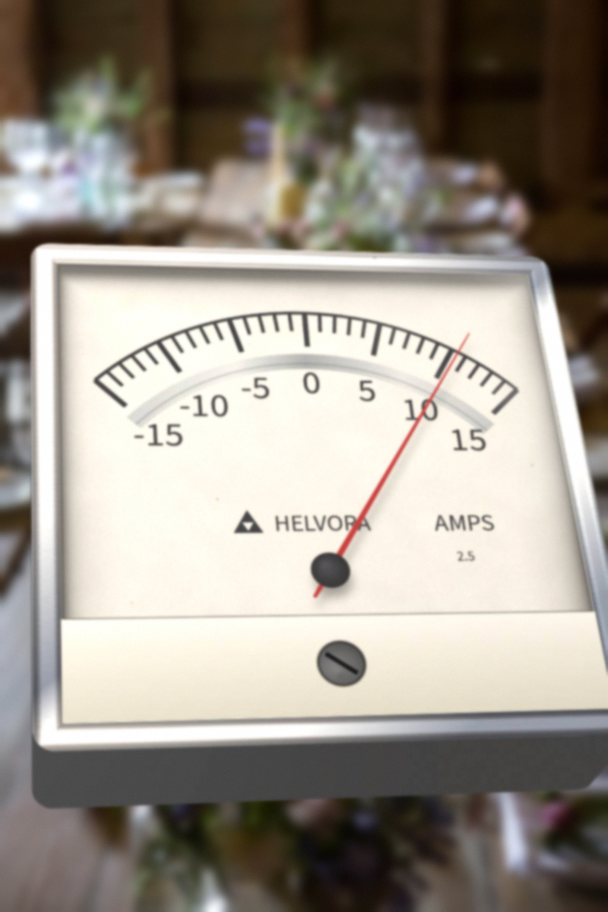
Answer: 10.5; A
